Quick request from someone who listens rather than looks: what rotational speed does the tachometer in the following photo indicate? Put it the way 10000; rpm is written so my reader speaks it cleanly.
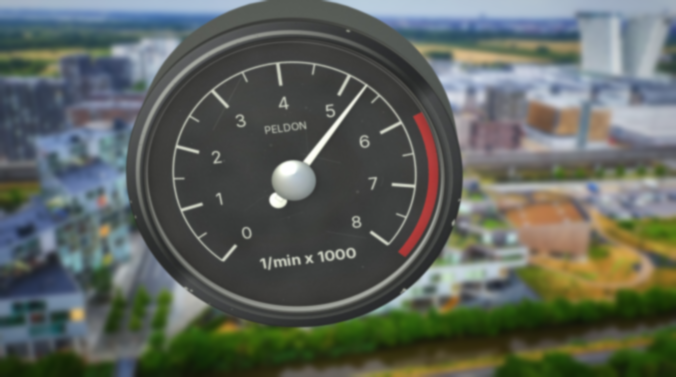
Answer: 5250; rpm
